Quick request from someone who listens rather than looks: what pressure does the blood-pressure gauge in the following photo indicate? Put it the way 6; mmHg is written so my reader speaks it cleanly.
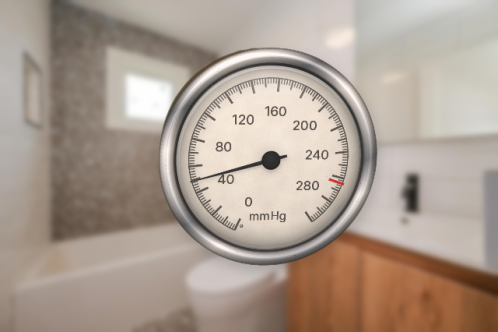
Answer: 50; mmHg
